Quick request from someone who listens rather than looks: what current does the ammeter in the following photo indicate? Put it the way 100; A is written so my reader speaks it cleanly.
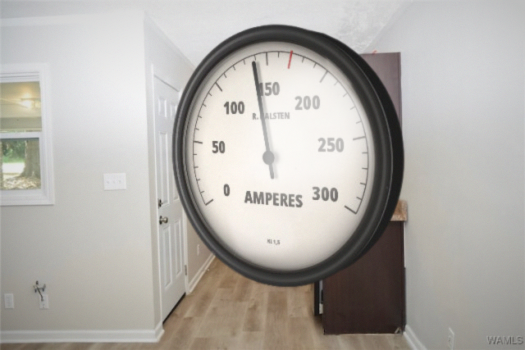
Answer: 140; A
